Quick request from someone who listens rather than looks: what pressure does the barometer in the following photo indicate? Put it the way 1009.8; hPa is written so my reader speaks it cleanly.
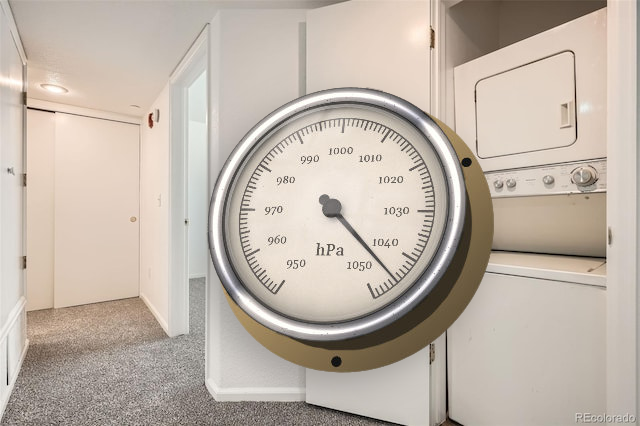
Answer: 1045; hPa
